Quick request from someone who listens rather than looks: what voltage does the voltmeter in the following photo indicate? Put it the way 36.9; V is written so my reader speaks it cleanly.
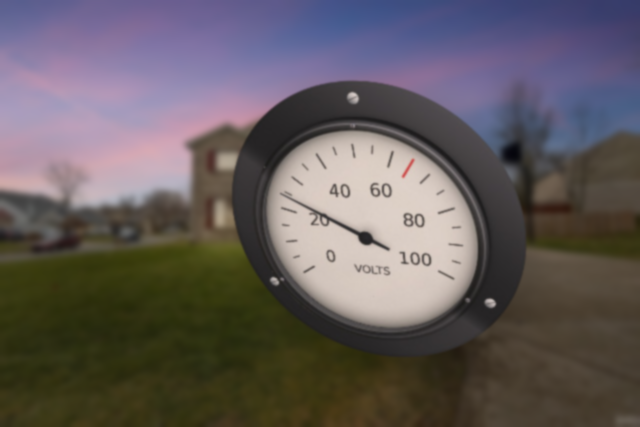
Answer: 25; V
